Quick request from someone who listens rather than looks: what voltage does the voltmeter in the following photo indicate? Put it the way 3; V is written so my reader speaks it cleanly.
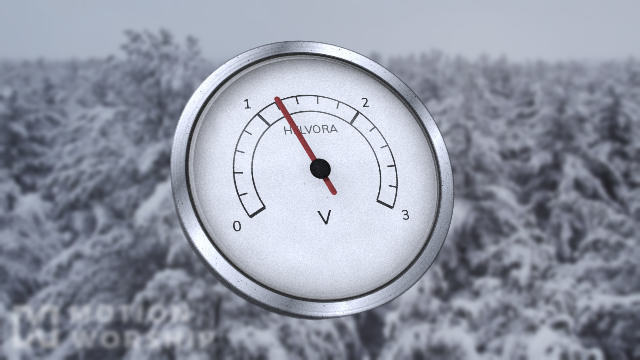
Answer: 1.2; V
